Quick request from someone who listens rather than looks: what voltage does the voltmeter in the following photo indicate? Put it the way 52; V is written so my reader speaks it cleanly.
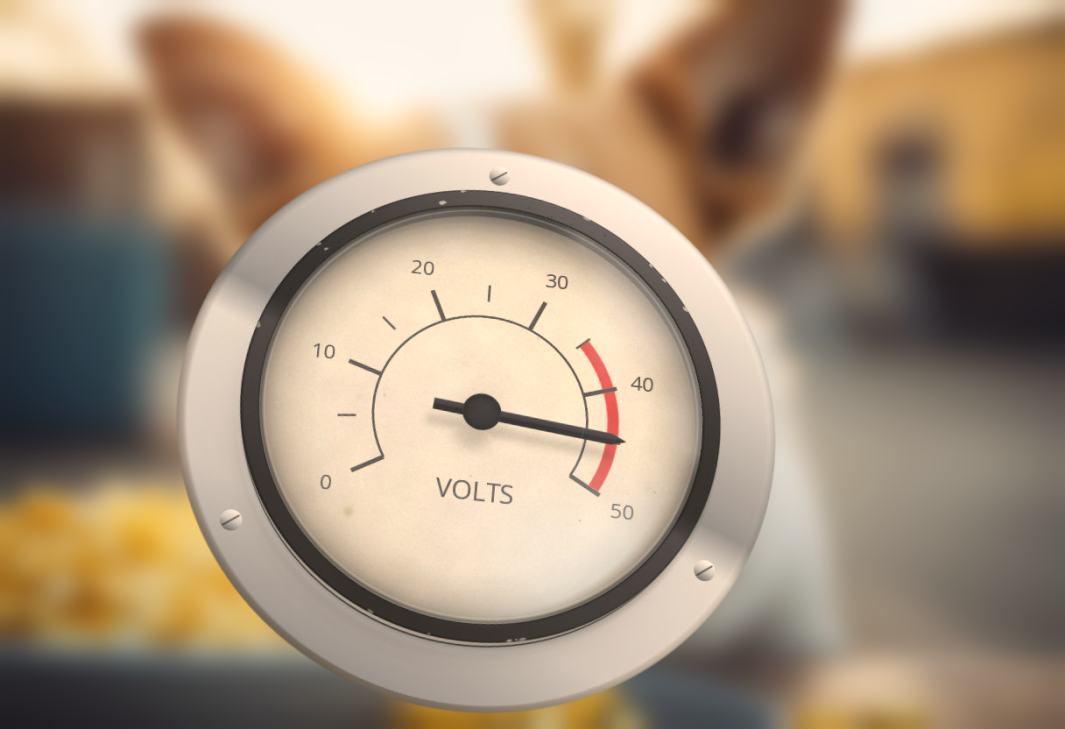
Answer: 45; V
